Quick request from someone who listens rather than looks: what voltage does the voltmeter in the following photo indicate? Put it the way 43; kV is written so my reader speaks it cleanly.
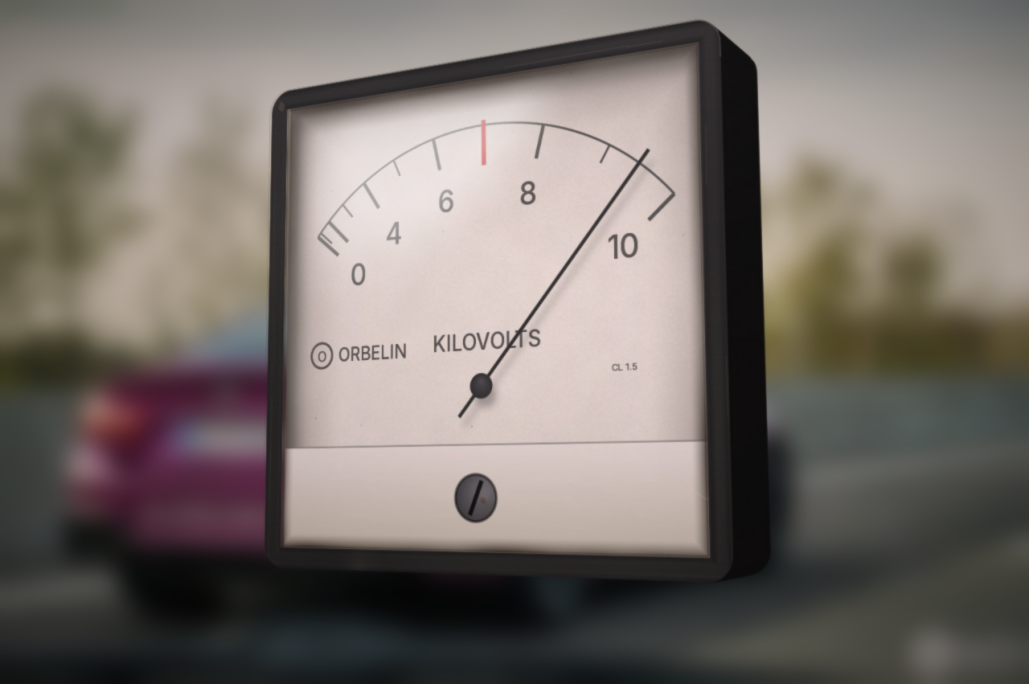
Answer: 9.5; kV
